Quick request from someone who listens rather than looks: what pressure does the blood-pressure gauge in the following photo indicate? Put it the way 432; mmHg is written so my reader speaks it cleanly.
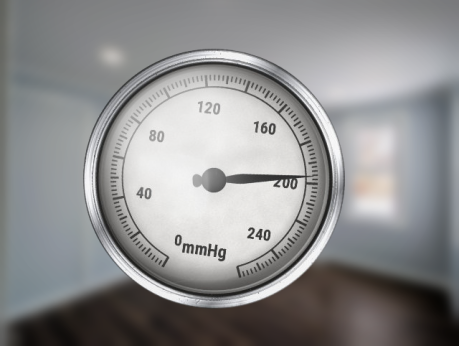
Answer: 196; mmHg
